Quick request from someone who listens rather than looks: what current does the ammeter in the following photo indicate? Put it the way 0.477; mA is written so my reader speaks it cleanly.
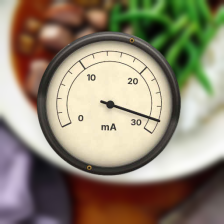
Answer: 28; mA
